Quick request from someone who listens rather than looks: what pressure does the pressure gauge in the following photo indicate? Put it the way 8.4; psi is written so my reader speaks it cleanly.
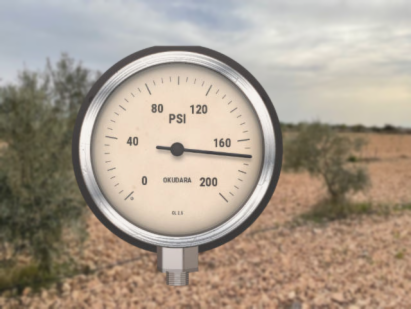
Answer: 170; psi
